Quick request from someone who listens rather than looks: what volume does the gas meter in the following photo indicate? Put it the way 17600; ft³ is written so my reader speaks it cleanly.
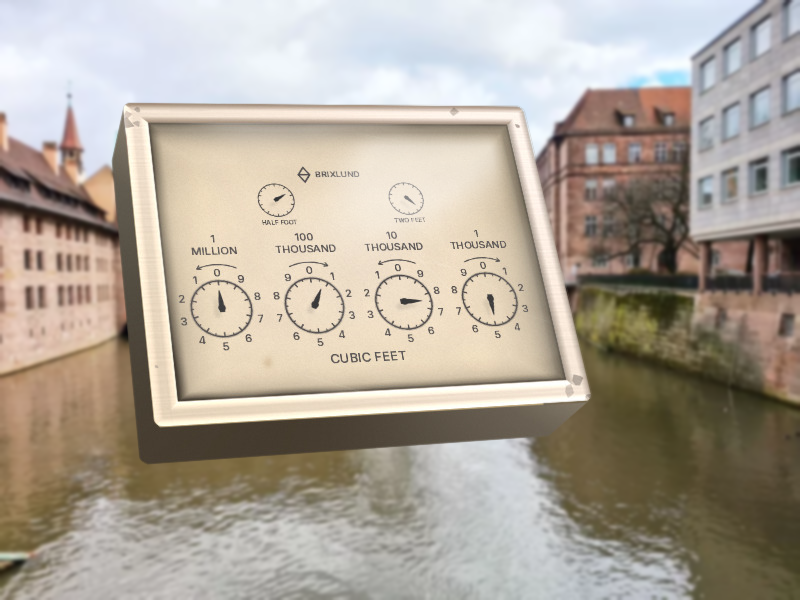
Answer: 7500; ft³
